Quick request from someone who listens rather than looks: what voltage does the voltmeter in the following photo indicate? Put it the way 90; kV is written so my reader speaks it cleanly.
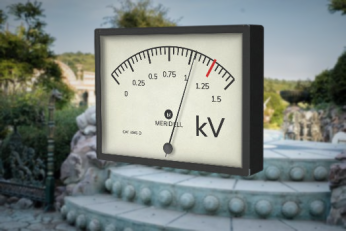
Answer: 1.05; kV
